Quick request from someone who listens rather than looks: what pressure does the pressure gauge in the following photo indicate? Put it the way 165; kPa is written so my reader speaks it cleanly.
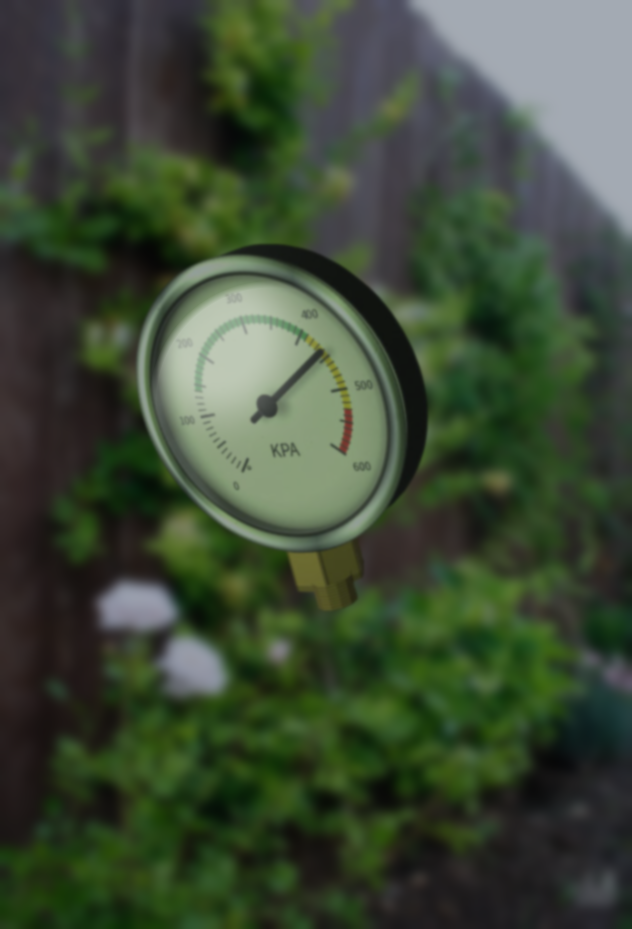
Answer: 440; kPa
